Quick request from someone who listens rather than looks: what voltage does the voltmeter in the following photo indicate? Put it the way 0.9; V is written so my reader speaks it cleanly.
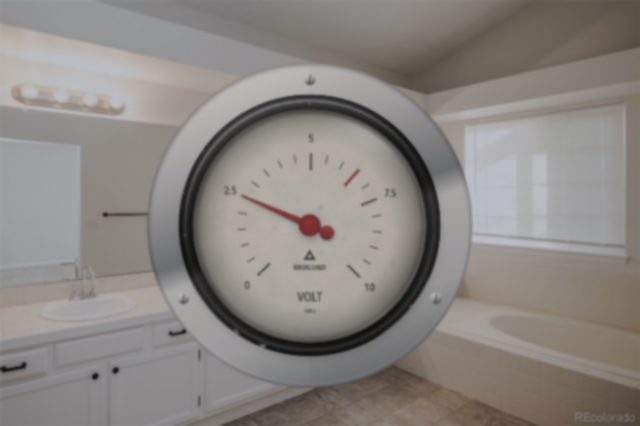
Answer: 2.5; V
